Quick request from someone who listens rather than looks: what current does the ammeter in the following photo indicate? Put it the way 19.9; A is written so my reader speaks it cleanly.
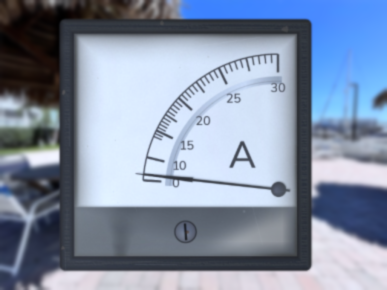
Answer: 5; A
